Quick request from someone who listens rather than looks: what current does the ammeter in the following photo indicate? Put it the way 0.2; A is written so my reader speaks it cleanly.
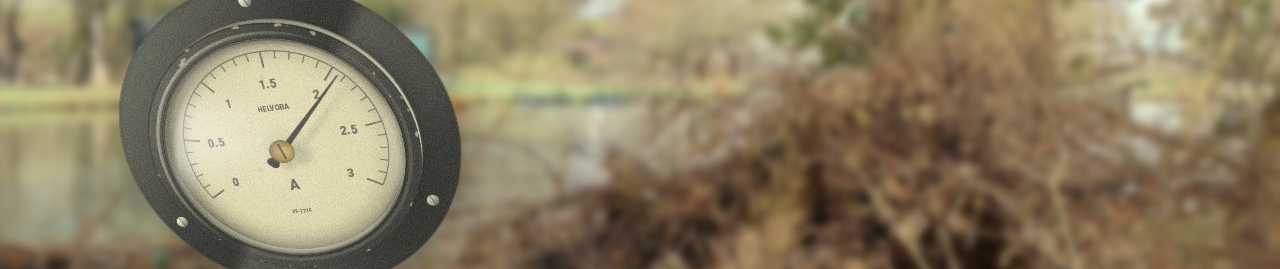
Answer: 2.05; A
